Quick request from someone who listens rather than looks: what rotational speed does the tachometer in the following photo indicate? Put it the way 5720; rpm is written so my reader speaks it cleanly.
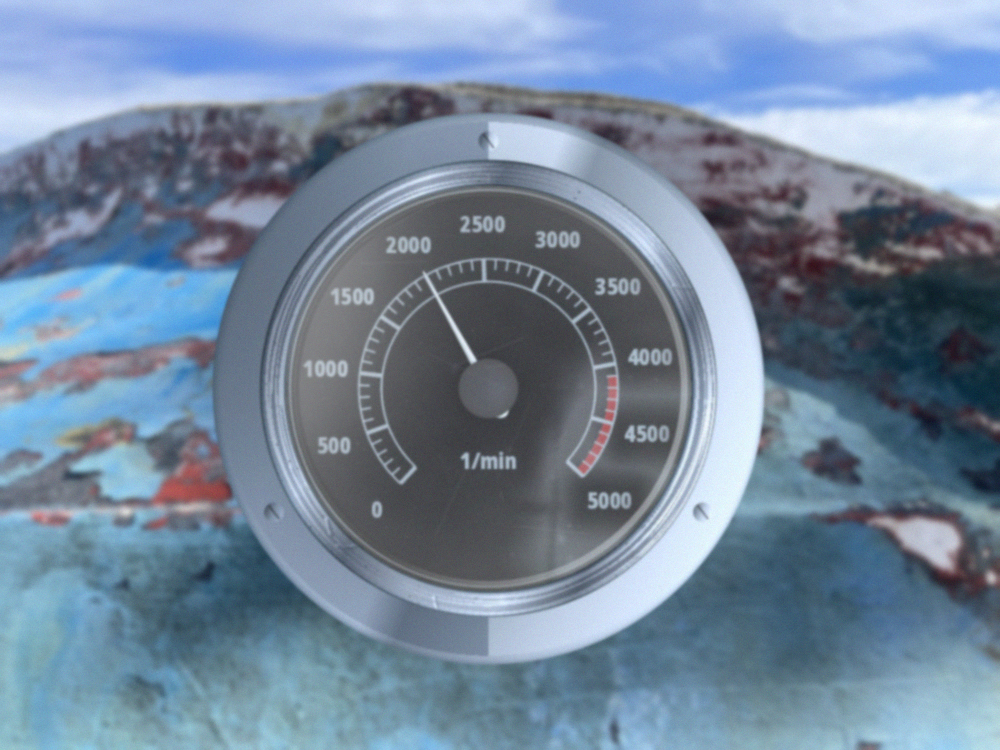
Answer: 2000; rpm
